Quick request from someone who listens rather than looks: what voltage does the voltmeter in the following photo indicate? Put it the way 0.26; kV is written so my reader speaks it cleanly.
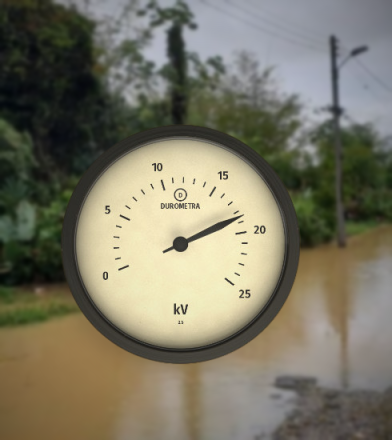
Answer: 18.5; kV
